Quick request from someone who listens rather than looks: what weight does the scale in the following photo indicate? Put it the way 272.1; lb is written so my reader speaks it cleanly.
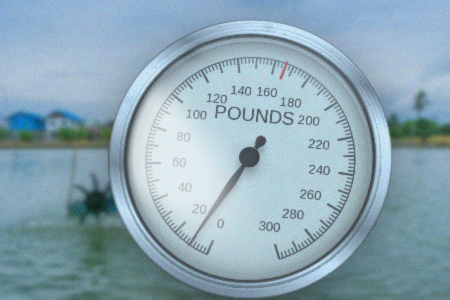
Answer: 10; lb
